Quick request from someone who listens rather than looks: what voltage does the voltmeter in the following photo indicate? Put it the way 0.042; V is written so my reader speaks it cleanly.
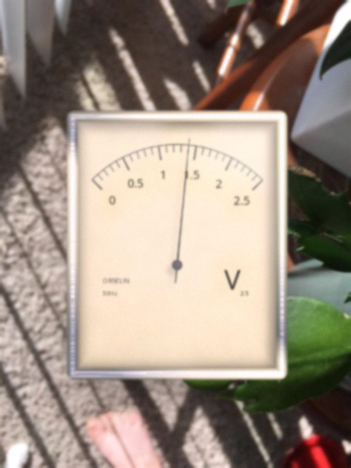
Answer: 1.4; V
